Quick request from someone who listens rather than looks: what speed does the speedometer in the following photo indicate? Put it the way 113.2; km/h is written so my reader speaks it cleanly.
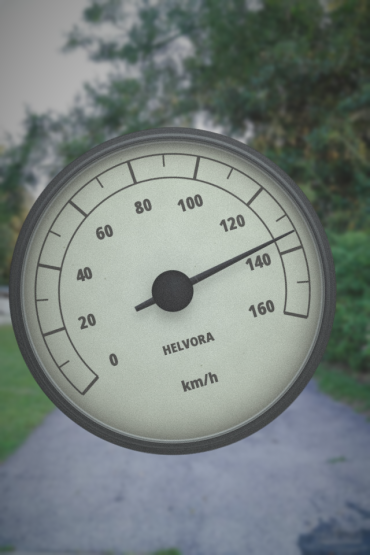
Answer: 135; km/h
